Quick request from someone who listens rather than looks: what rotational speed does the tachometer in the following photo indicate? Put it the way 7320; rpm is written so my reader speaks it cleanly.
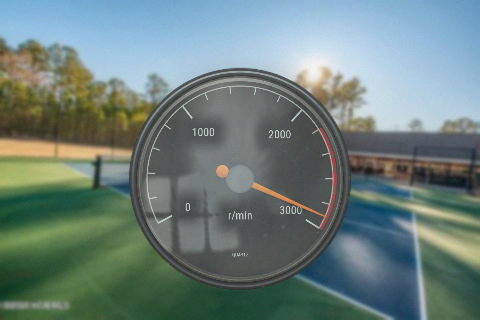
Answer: 2900; rpm
